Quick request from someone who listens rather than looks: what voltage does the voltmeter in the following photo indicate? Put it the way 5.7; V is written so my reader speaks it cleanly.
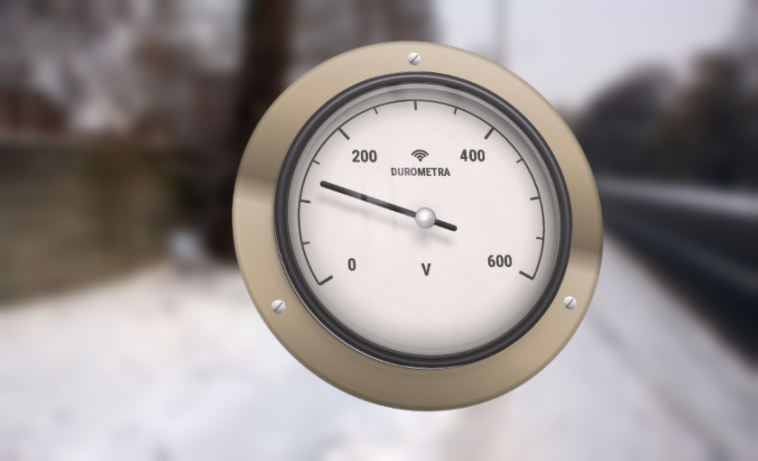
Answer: 125; V
